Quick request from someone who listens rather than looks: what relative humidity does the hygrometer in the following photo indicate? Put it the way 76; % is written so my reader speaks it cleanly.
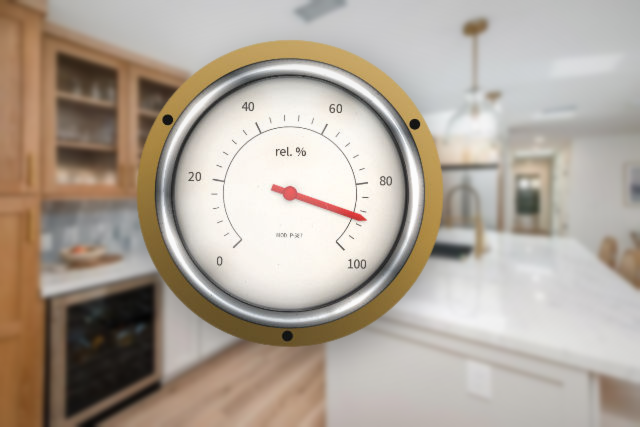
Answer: 90; %
